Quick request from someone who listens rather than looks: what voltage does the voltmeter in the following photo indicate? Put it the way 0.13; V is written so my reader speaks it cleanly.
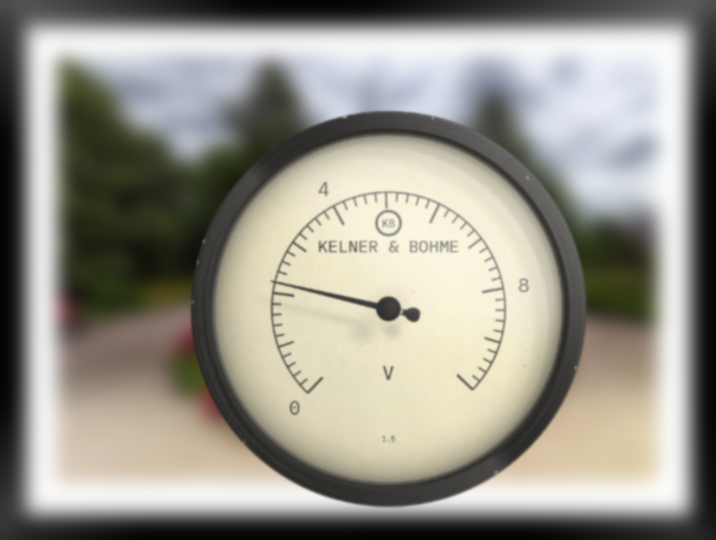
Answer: 2.2; V
